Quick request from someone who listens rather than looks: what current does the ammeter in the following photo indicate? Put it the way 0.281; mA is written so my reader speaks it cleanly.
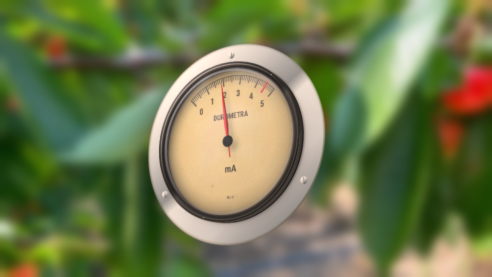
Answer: 2; mA
